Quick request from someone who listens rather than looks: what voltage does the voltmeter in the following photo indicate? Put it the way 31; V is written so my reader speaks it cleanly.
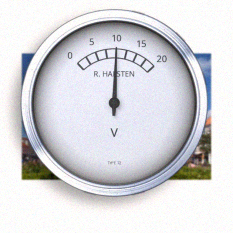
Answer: 10; V
